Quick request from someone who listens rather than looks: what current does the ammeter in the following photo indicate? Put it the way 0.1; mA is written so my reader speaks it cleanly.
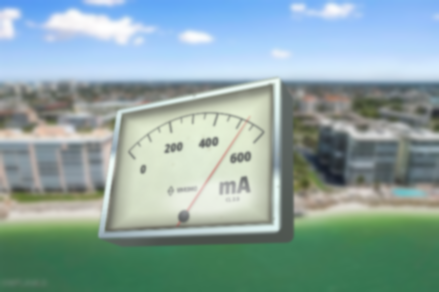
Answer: 525; mA
